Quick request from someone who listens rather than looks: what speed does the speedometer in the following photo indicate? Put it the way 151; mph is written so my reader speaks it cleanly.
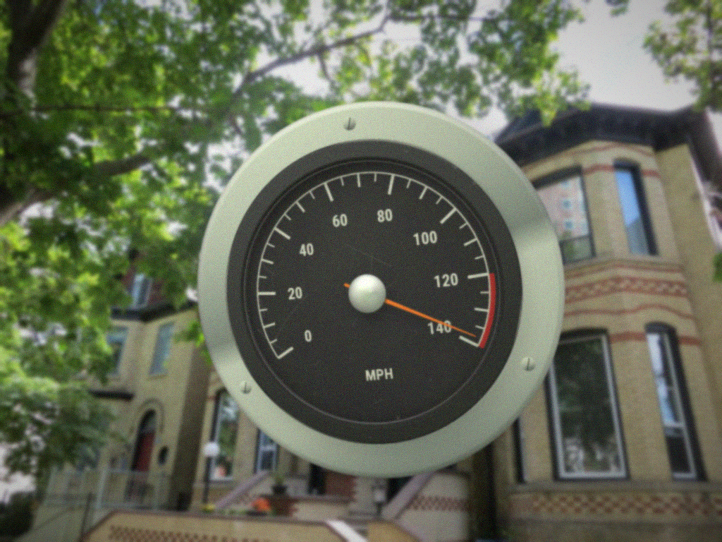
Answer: 137.5; mph
